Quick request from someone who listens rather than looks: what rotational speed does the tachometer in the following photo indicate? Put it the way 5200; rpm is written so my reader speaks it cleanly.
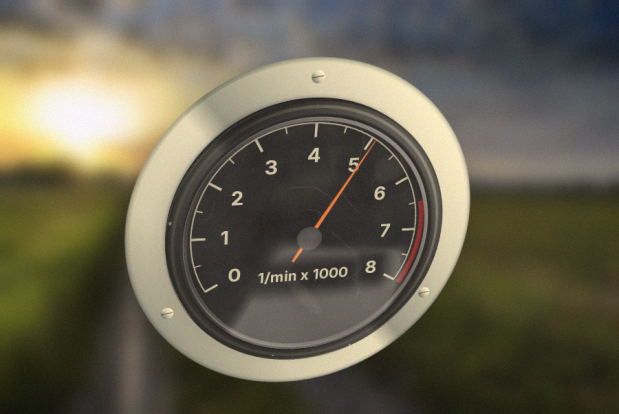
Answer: 5000; rpm
